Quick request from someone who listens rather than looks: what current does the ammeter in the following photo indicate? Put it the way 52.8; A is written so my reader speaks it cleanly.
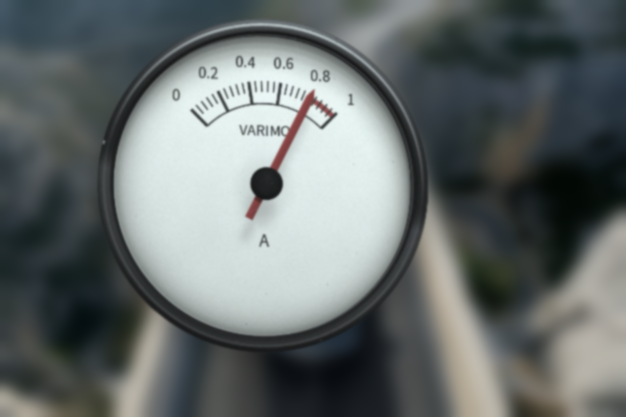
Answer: 0.8; A
